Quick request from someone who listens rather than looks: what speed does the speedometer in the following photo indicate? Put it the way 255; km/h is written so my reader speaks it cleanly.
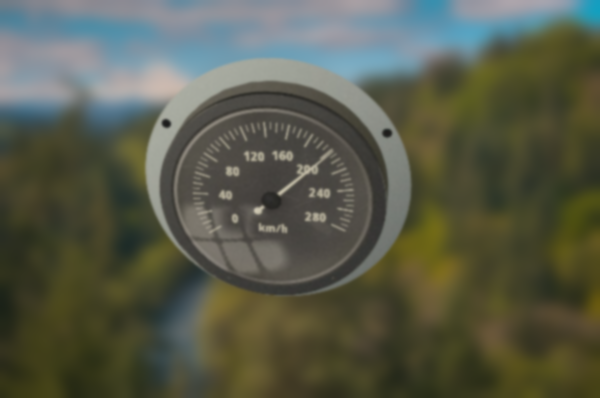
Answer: 200; km/h
